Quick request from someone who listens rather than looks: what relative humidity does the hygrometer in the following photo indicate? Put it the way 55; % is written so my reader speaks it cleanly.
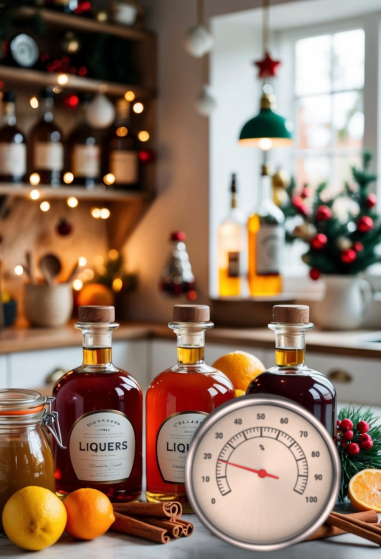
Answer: 20; %
